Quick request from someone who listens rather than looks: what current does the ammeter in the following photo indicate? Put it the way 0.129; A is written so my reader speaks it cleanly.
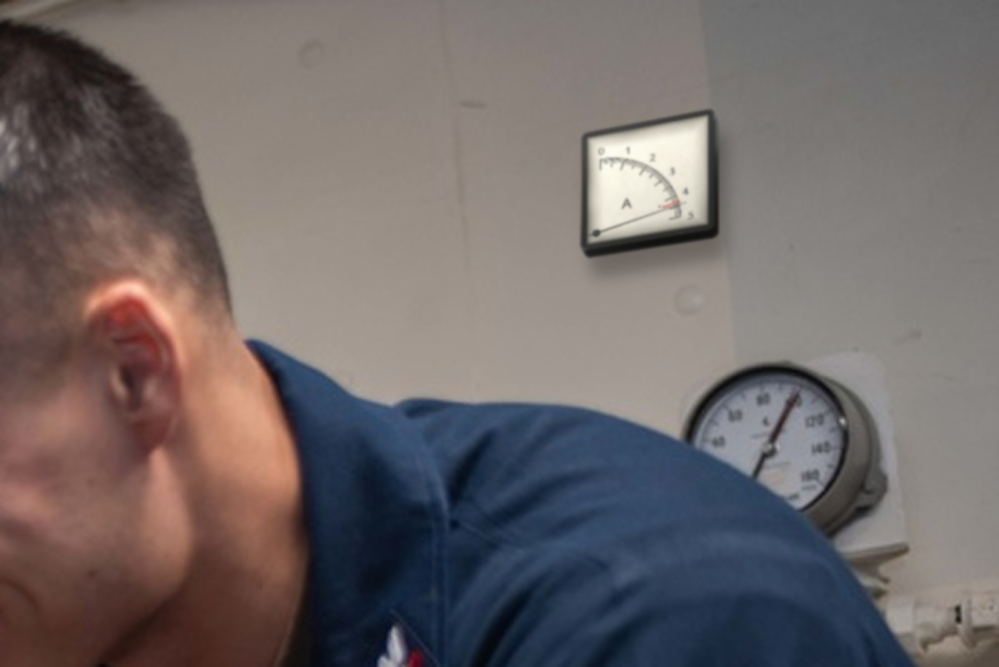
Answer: 4.5; A
